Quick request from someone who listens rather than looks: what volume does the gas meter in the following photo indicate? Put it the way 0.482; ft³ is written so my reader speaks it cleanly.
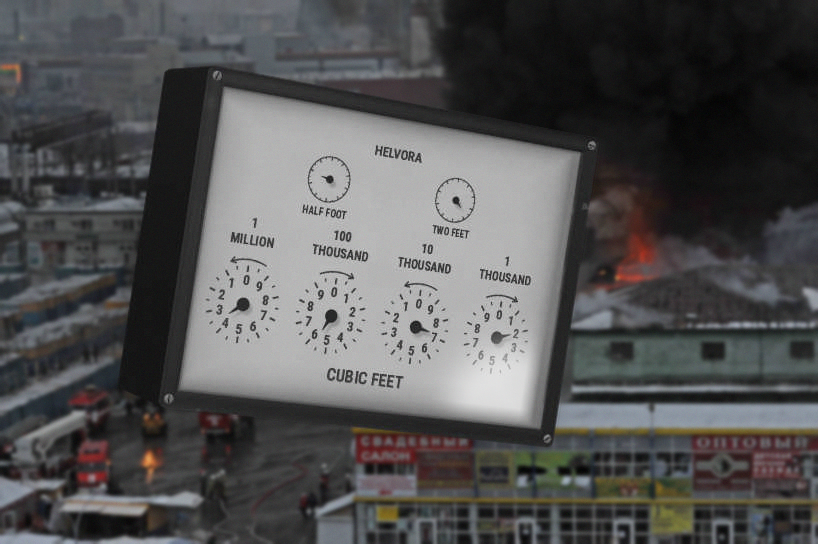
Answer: 357200; ft³
